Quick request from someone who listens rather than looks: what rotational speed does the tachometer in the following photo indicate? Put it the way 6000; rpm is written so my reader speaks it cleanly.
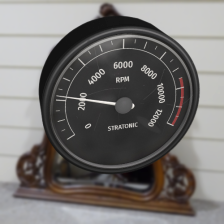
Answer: 2250; rpm
